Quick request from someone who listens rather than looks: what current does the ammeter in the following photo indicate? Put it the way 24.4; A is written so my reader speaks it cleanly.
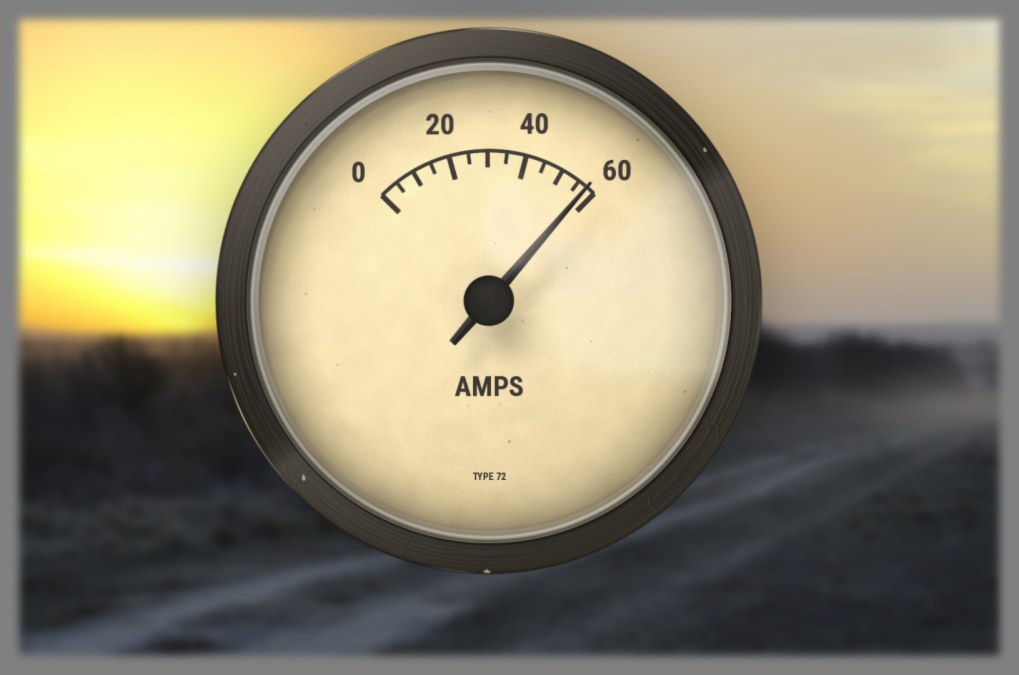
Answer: 57.5; A
